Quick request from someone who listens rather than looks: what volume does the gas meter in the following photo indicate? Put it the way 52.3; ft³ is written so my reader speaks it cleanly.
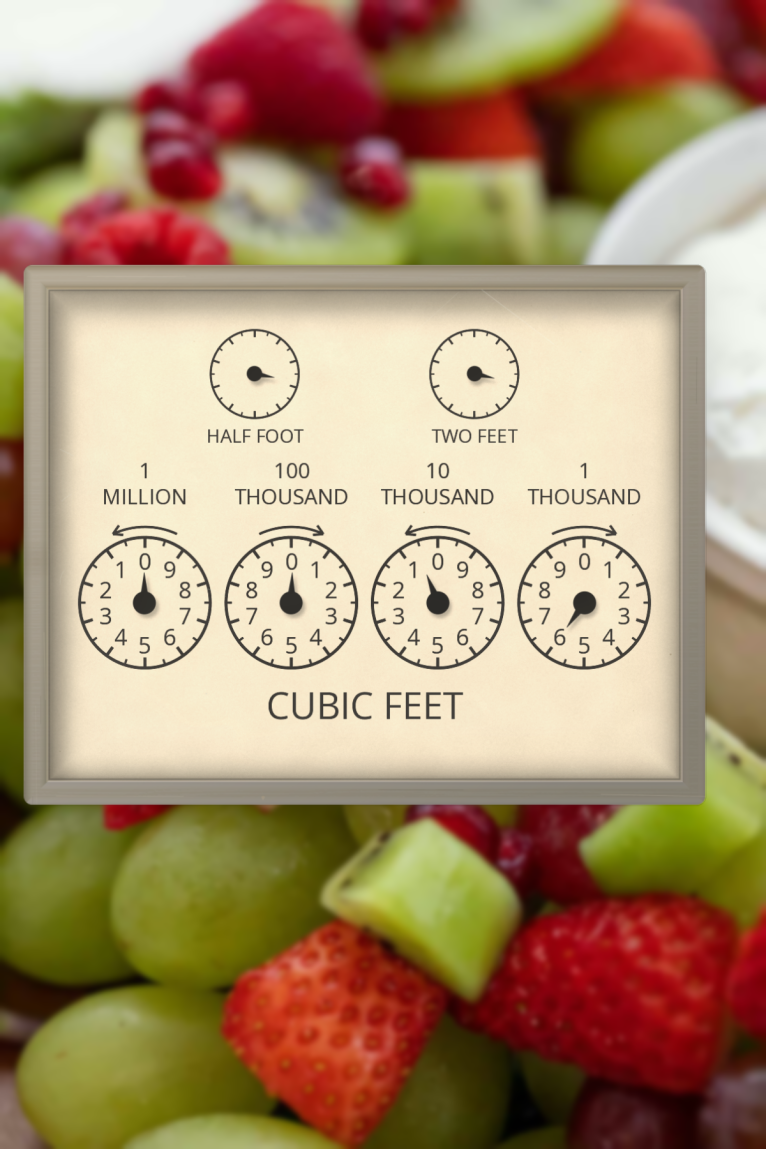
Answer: 600; ft³
